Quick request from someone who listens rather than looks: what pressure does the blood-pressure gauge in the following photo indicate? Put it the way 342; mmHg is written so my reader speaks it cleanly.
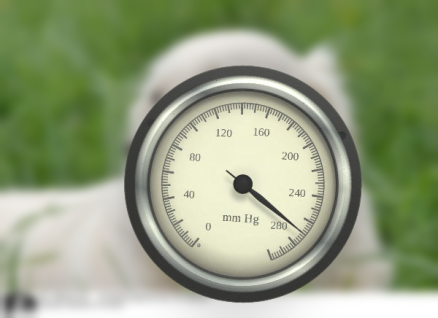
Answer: 270; mmHg
